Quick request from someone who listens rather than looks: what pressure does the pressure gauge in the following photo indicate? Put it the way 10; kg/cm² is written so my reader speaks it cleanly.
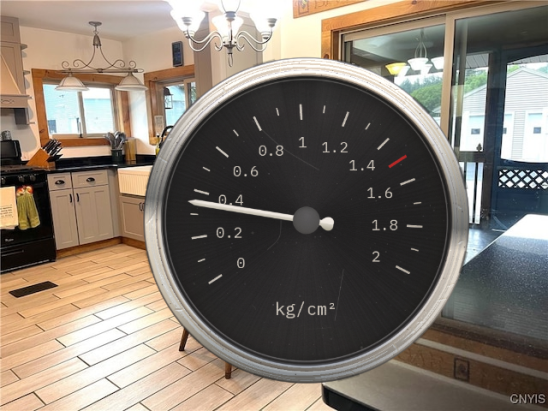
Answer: 0.35; kg/cm²
